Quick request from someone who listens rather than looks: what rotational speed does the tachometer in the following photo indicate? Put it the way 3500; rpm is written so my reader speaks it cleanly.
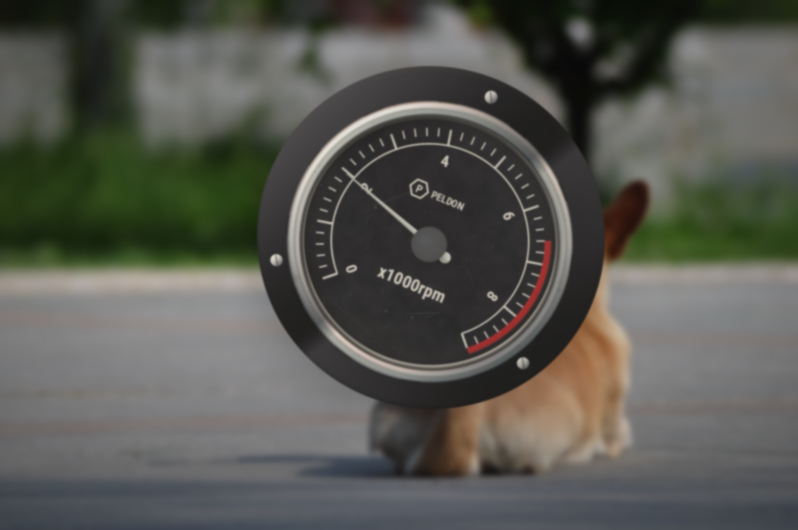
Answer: 2000; rpm
